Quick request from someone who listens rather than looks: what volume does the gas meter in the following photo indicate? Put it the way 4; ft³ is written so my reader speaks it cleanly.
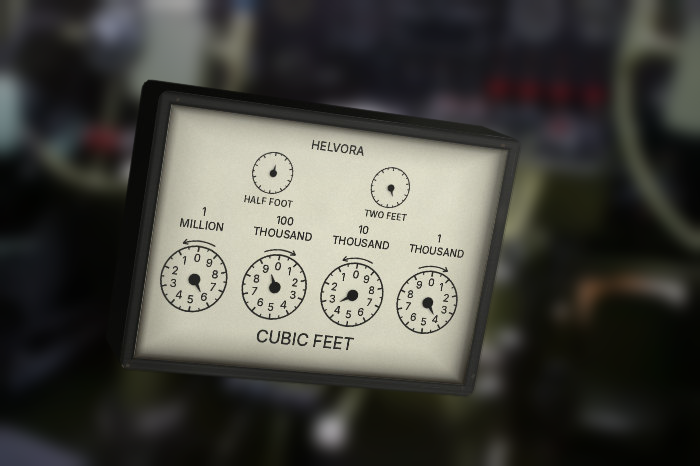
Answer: 593400; ft³
